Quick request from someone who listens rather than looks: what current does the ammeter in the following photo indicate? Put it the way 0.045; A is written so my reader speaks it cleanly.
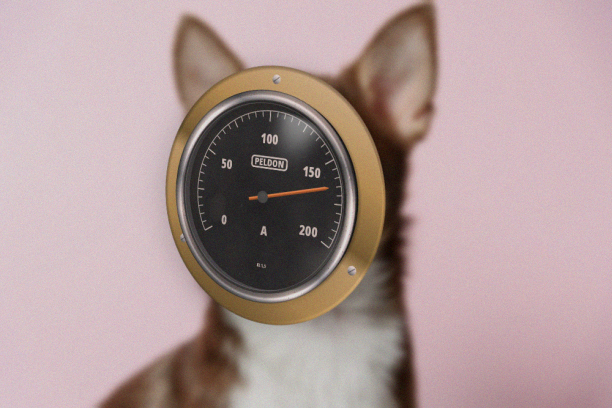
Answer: 165; A
